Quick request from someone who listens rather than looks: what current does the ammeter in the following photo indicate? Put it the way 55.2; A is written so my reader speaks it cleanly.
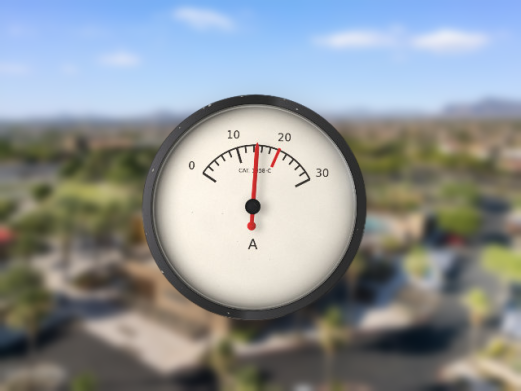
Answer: 15; A
